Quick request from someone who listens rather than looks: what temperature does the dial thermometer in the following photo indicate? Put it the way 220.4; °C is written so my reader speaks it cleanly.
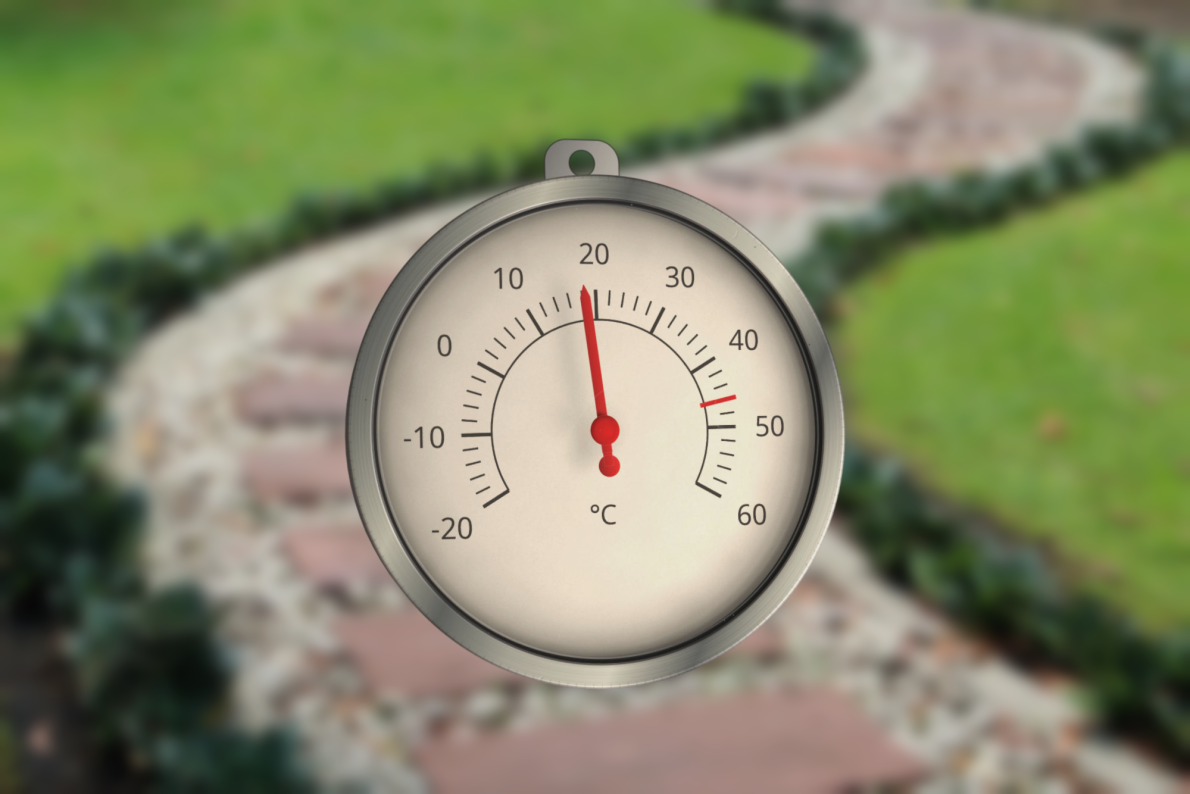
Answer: 18; °C
